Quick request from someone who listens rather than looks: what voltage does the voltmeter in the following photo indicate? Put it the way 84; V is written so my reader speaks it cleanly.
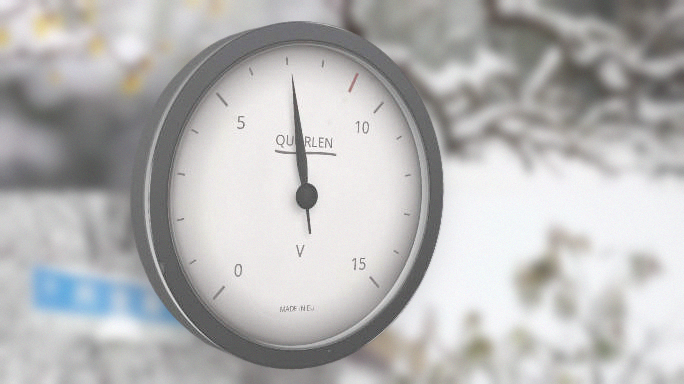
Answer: 7; V
